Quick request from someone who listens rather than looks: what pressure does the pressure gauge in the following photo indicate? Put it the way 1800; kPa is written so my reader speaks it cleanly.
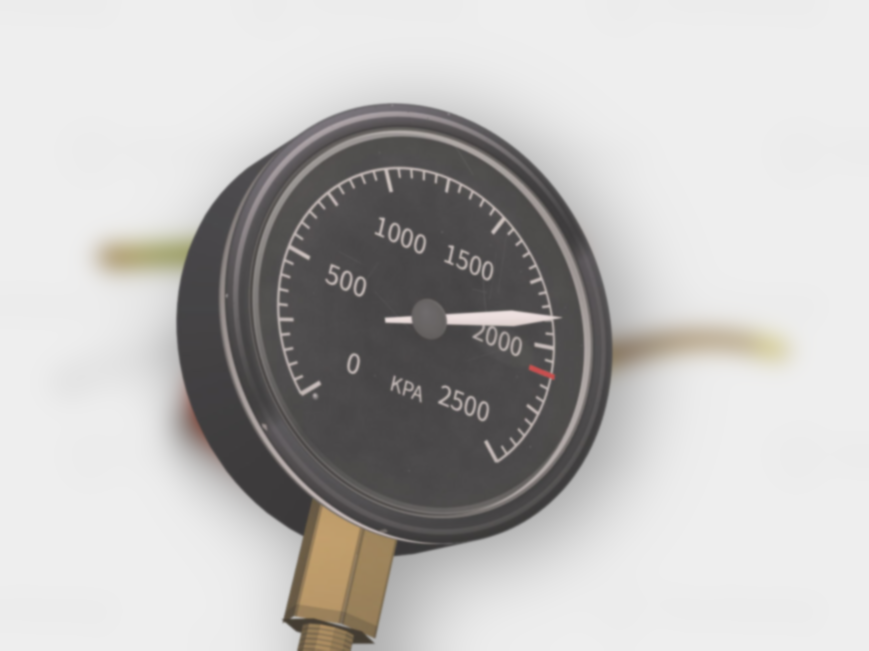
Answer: 1900; kPa
